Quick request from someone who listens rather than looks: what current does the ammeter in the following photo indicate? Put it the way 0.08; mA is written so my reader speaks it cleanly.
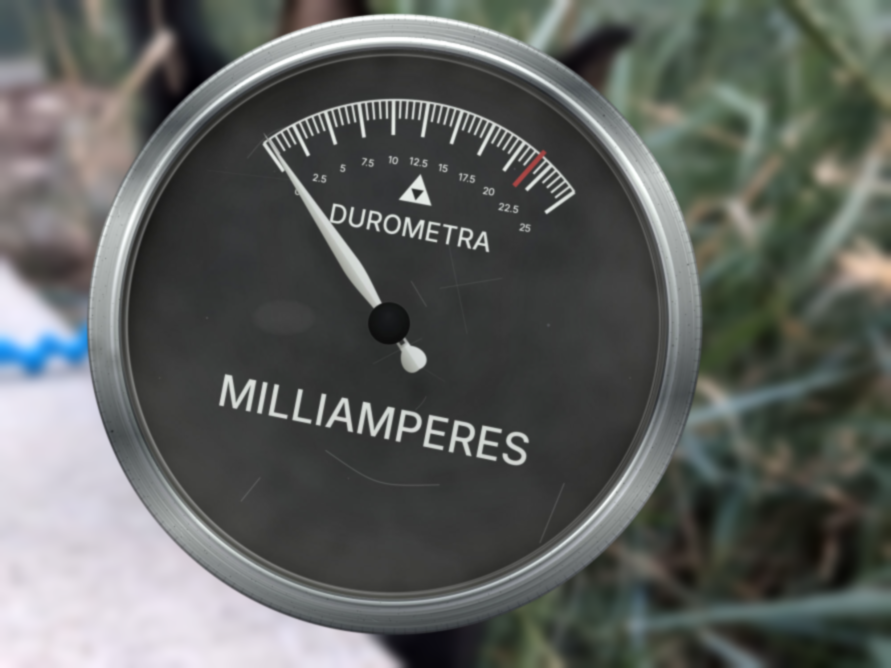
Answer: 0.5; mA
